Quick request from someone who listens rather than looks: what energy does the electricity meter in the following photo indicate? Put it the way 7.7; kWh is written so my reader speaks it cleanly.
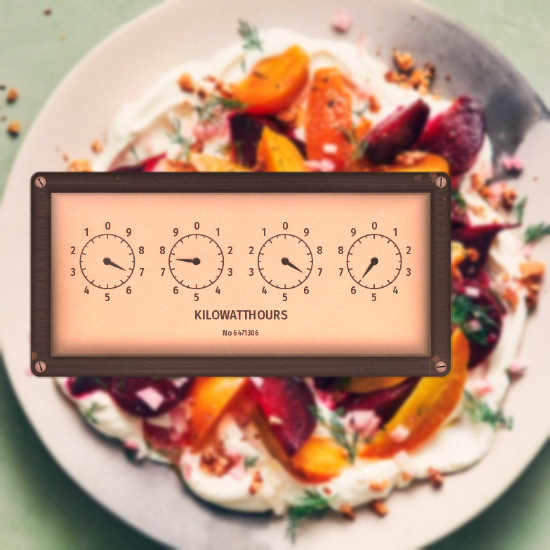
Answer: 6766; kWh
